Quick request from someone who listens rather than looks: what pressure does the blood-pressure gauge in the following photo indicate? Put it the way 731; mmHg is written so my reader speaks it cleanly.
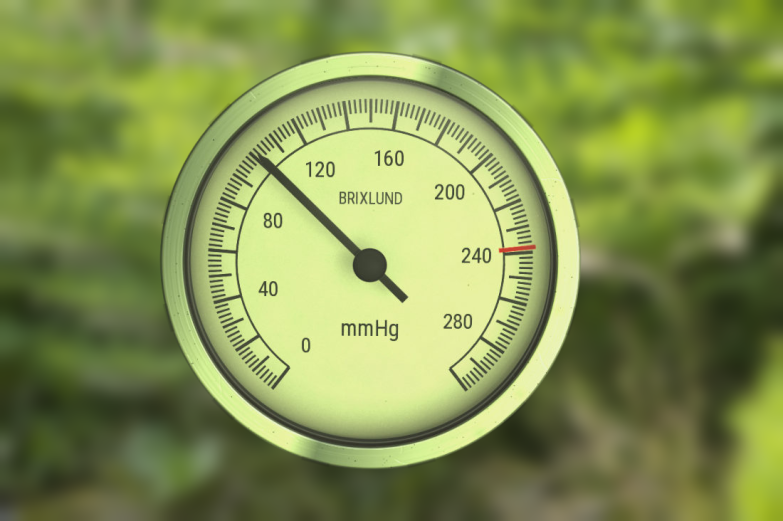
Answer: 102; mmHg
